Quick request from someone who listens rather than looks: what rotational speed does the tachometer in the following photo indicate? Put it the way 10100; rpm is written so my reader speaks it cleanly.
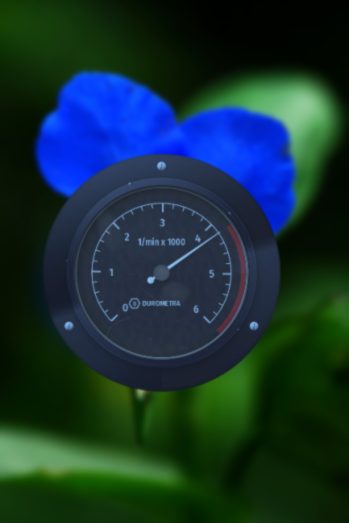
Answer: 4200; rpm
